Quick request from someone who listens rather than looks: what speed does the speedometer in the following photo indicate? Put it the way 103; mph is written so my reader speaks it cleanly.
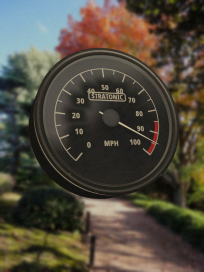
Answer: 95; mph
